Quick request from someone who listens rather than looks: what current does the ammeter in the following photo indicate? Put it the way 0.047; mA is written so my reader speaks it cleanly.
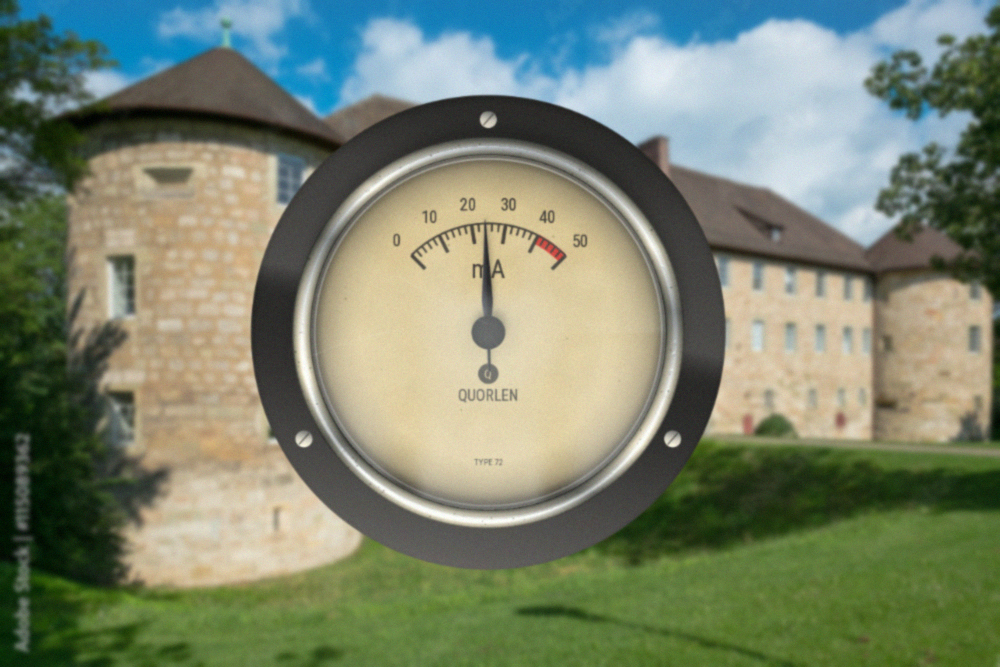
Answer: 24; mA
